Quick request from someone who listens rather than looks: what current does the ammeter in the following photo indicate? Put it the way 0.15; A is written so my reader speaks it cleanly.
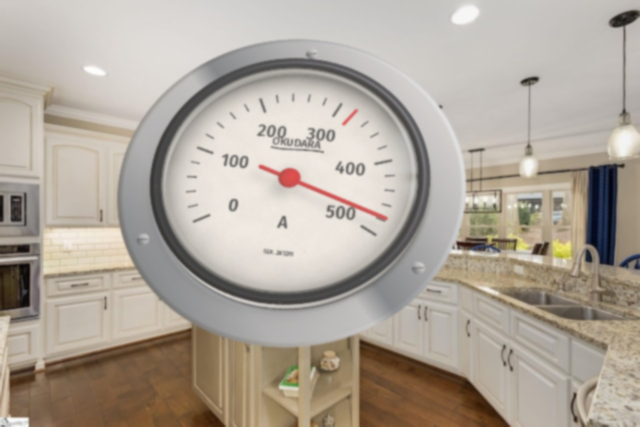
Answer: 480; A
